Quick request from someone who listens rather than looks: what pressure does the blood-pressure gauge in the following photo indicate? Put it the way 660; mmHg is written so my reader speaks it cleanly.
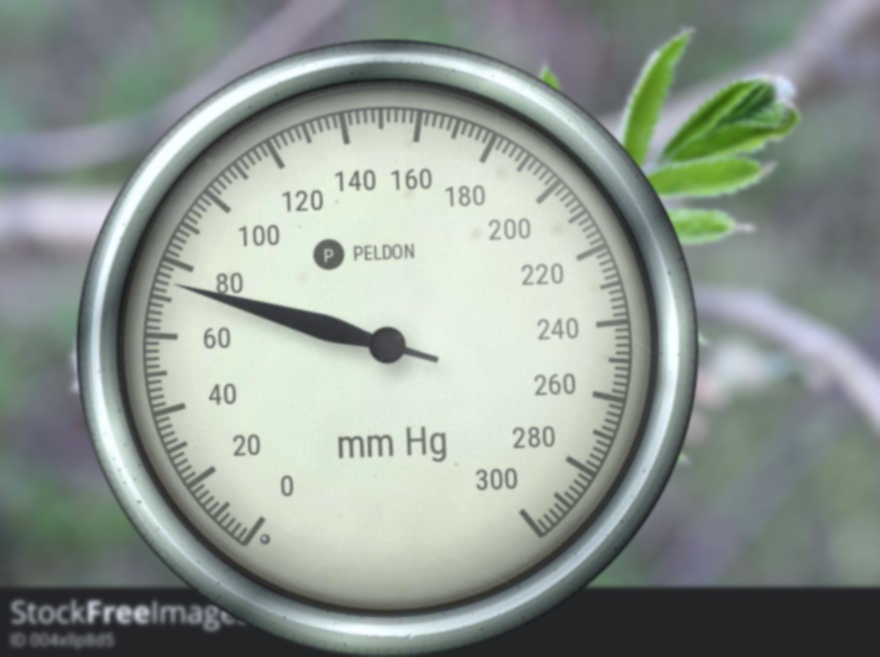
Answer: 74; mmHg
